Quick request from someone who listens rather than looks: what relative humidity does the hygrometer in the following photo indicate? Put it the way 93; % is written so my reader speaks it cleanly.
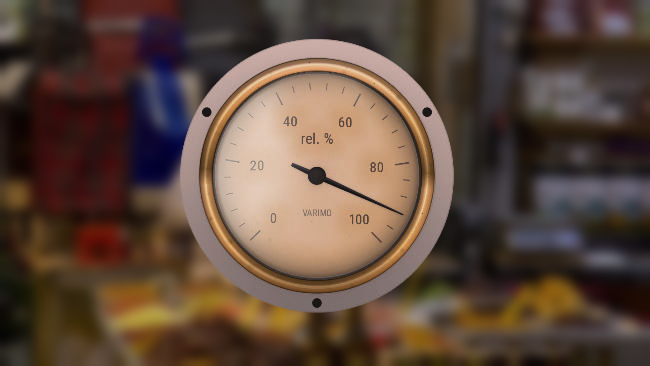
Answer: 92; %
